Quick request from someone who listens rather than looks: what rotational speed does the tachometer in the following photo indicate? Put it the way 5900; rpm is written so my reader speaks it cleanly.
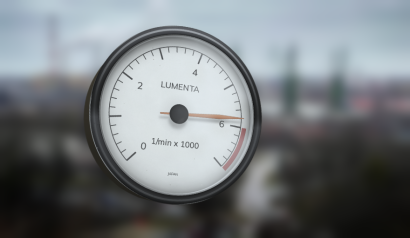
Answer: 5800; rpm
